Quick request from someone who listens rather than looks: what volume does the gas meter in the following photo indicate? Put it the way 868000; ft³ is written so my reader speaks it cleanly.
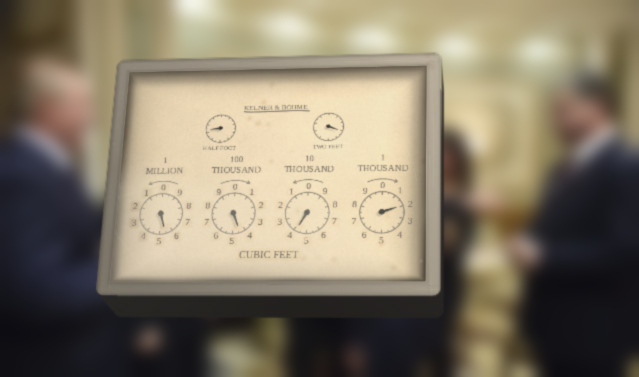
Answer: 544200; ft³
